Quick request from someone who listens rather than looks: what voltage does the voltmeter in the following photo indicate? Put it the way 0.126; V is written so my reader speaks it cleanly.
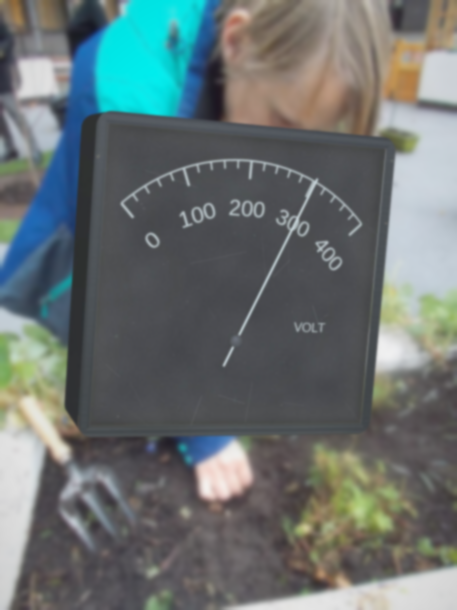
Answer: 300; V
